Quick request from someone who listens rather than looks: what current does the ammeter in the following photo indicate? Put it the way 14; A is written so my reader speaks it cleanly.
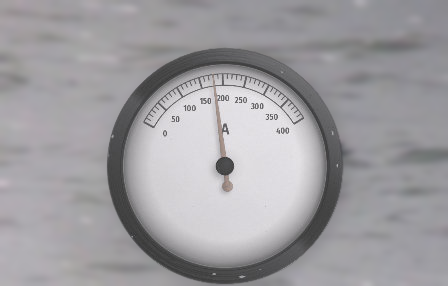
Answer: 180; A
